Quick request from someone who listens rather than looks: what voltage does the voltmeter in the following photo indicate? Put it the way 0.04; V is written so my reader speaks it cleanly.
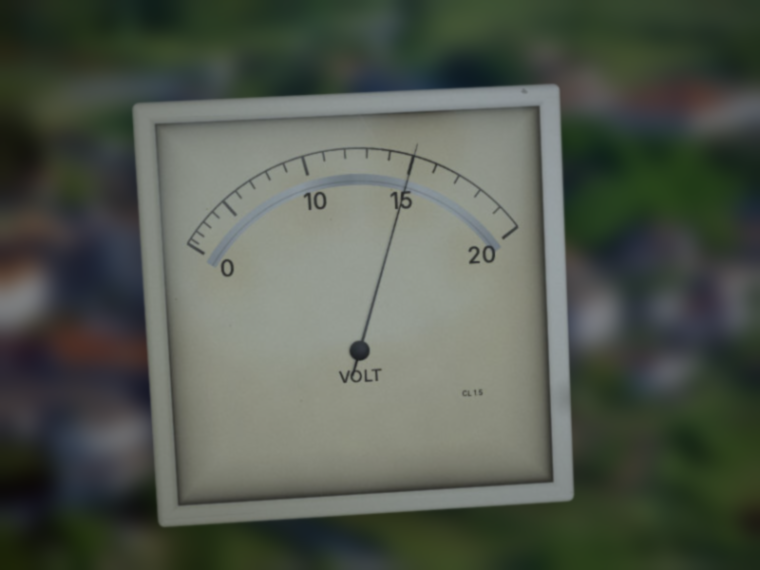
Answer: 15; V
